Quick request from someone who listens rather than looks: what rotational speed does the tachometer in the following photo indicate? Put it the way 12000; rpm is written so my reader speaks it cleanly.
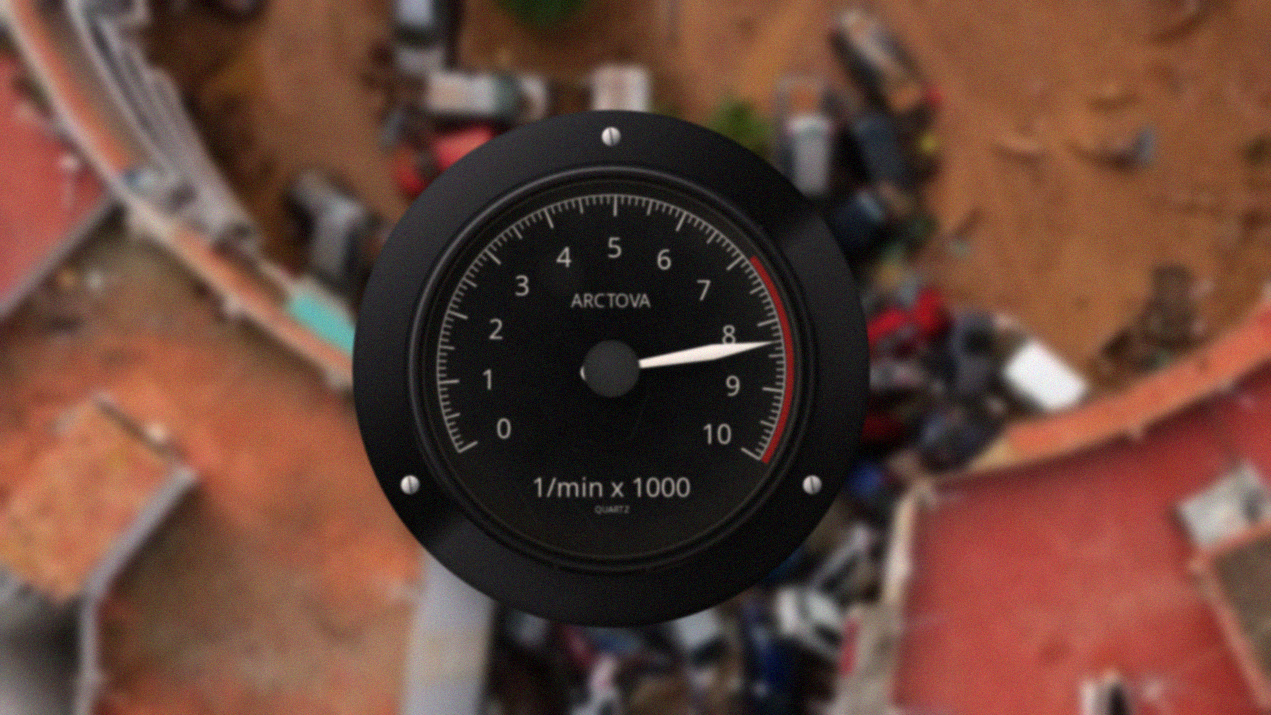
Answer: 8300; rpm
